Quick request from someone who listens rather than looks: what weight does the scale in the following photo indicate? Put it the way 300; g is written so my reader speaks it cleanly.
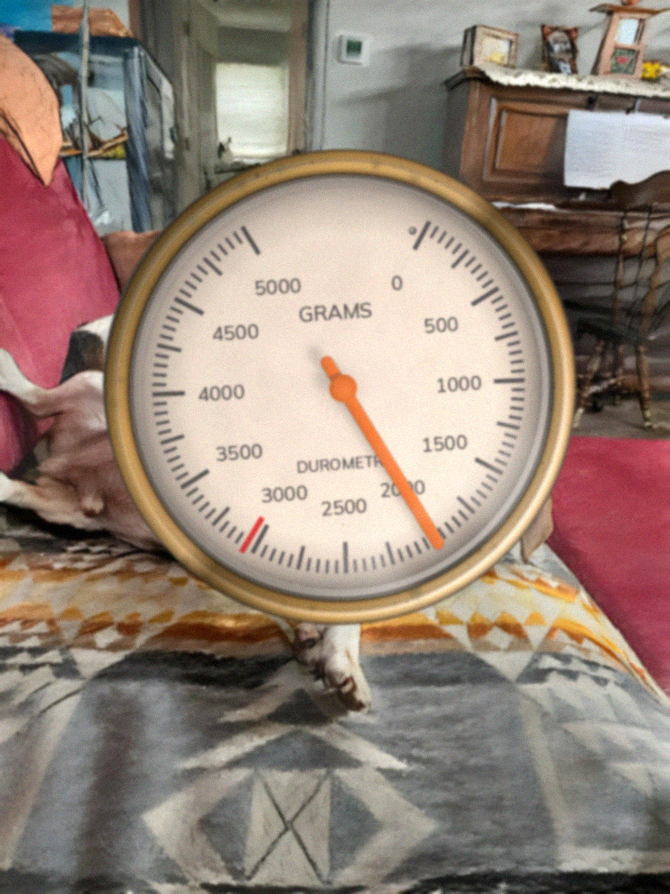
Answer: 2000; g
